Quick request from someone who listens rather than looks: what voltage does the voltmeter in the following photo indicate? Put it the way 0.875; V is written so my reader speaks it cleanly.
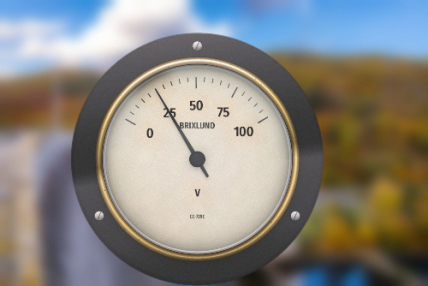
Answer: 25; V
